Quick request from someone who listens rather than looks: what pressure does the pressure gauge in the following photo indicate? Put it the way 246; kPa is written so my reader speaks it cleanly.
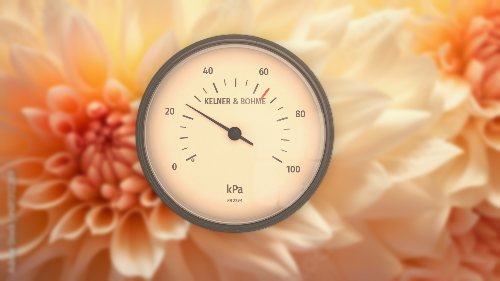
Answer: 25; kPa
